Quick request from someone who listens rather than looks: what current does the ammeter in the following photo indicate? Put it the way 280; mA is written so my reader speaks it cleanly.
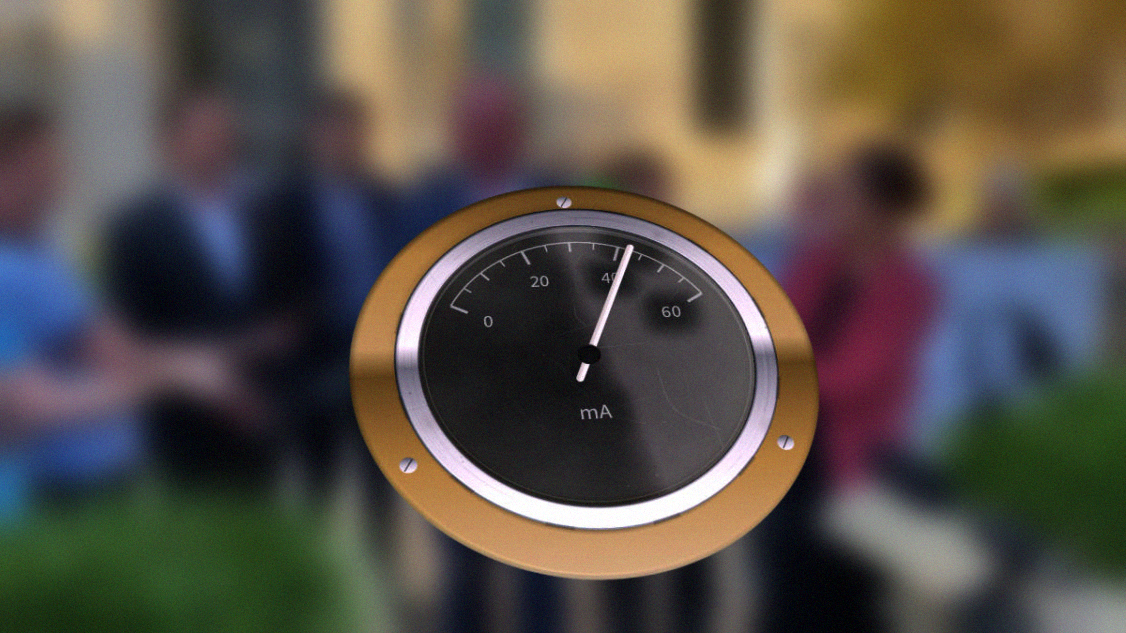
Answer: 42.5; mA
